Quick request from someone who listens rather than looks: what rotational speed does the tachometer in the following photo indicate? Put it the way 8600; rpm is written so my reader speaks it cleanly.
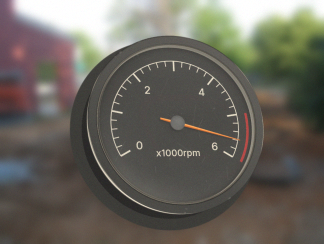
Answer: 5600; rpm
